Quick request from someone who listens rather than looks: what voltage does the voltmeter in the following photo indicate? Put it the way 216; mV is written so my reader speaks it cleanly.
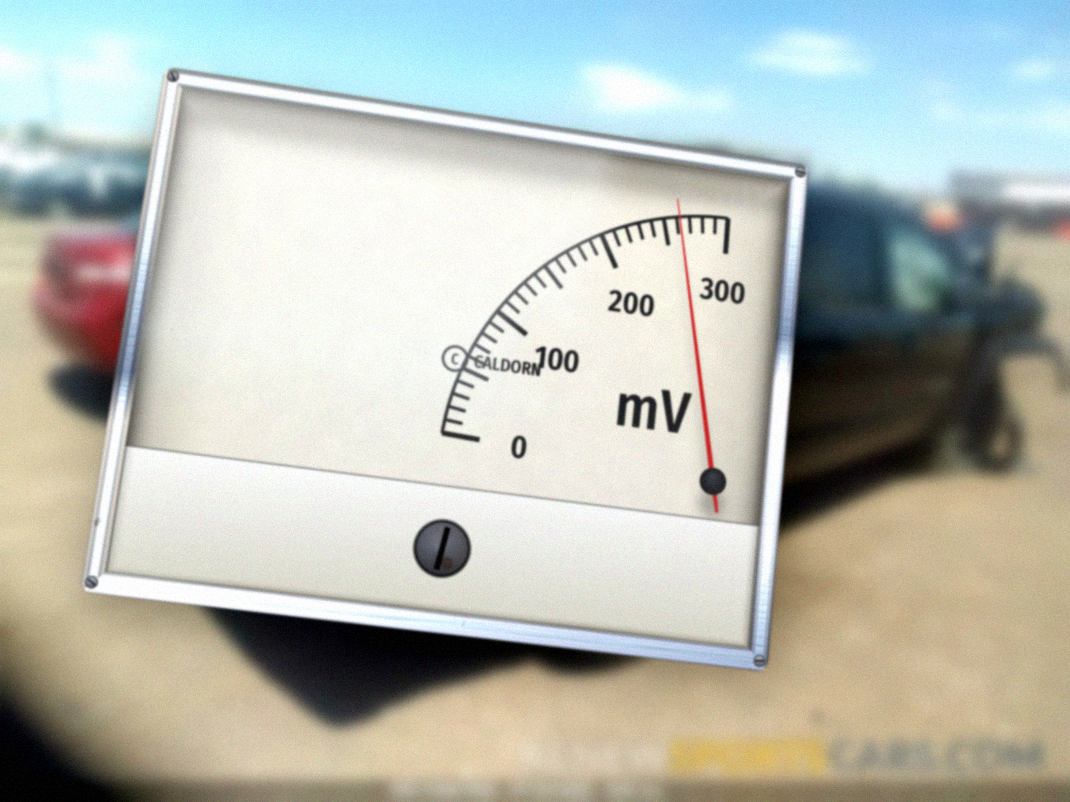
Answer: 260; mV
